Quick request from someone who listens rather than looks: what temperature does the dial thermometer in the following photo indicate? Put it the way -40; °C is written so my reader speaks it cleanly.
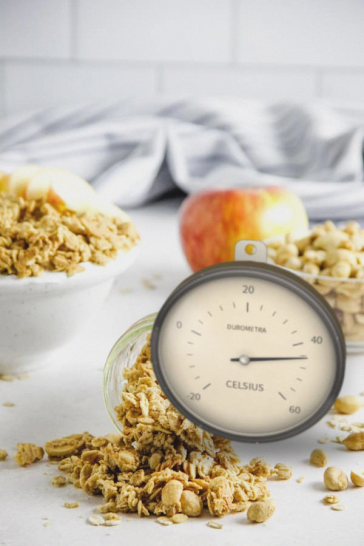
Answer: 44; °C
